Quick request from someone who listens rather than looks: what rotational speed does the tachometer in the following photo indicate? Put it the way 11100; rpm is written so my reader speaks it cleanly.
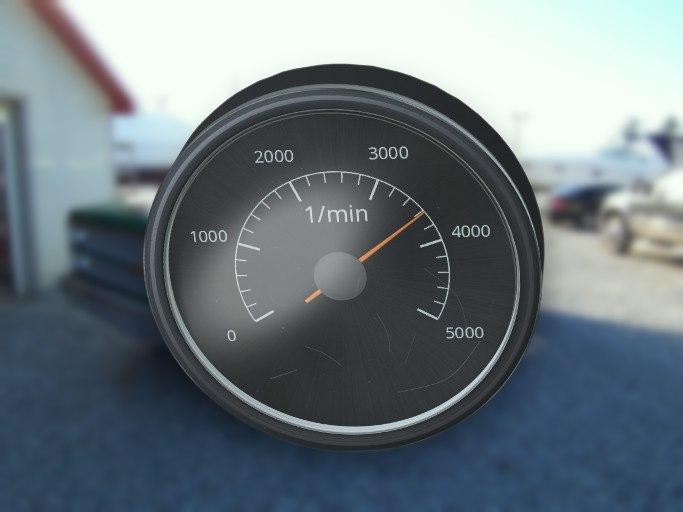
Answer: 3600; rpm
